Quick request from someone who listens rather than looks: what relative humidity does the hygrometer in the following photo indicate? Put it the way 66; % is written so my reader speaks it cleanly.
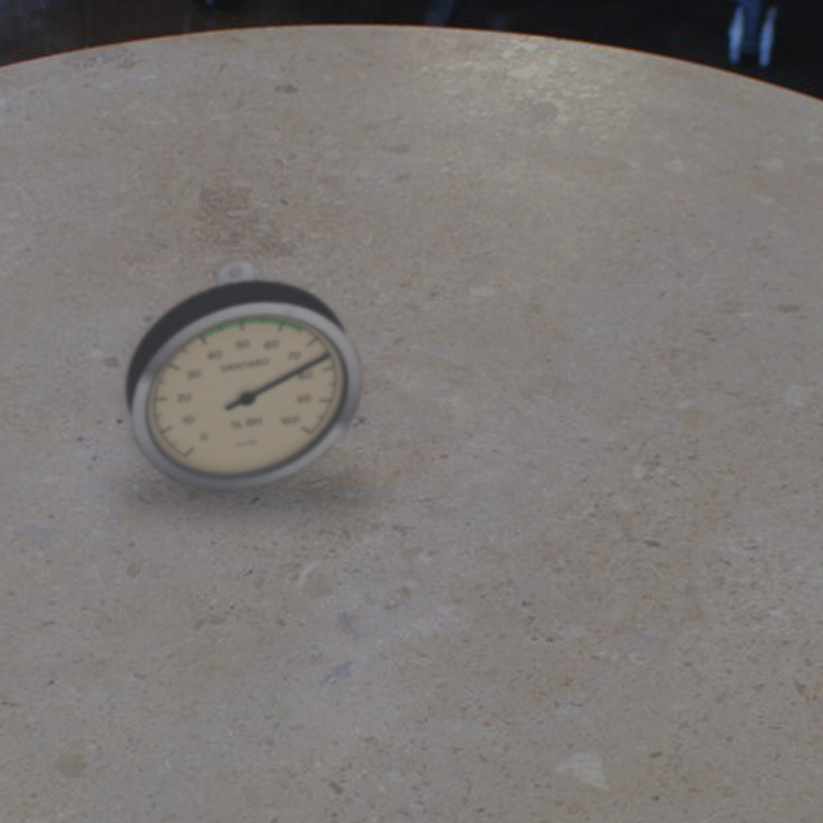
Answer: 75; %
